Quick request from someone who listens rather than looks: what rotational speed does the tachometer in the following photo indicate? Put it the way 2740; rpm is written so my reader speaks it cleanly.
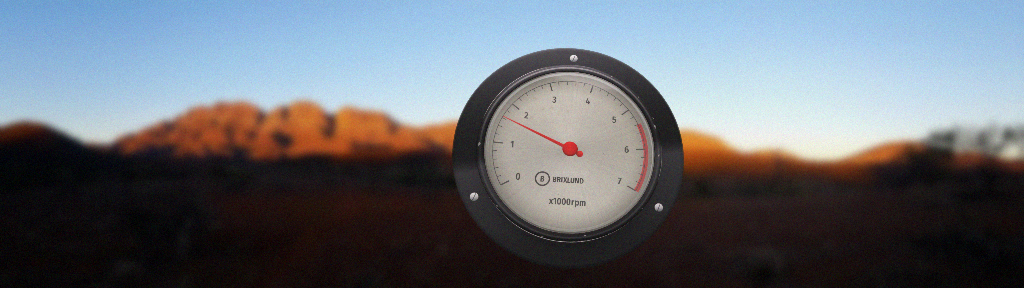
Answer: 1600; rpm
